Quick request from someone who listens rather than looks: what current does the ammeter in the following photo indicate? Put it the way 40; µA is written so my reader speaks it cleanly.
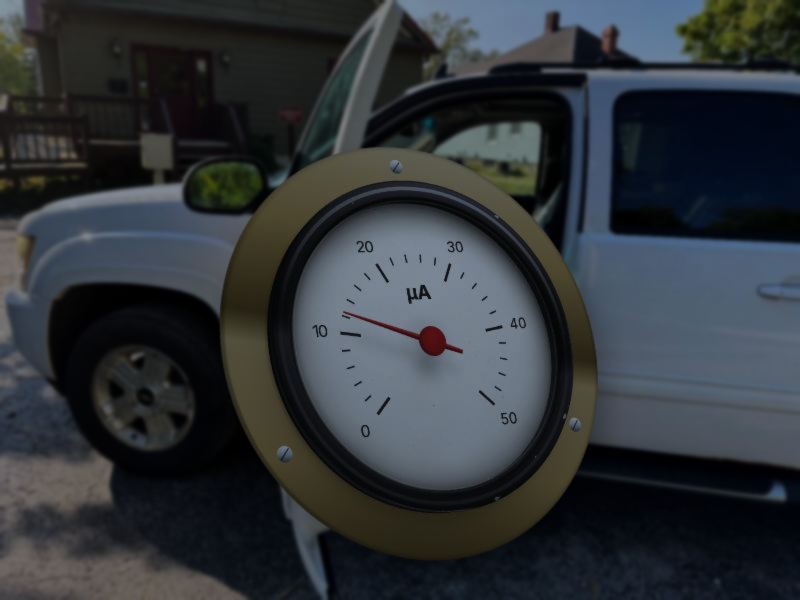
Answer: 12; µA
